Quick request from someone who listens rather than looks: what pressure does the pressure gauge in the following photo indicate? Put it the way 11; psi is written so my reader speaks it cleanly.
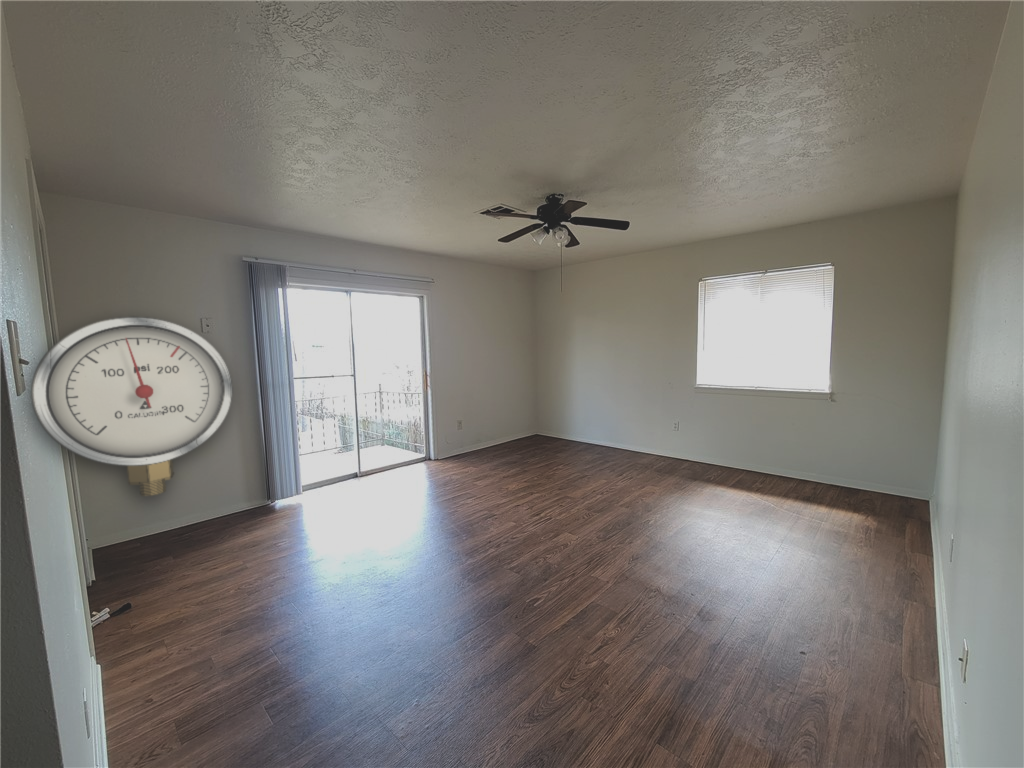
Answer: 140; psi
